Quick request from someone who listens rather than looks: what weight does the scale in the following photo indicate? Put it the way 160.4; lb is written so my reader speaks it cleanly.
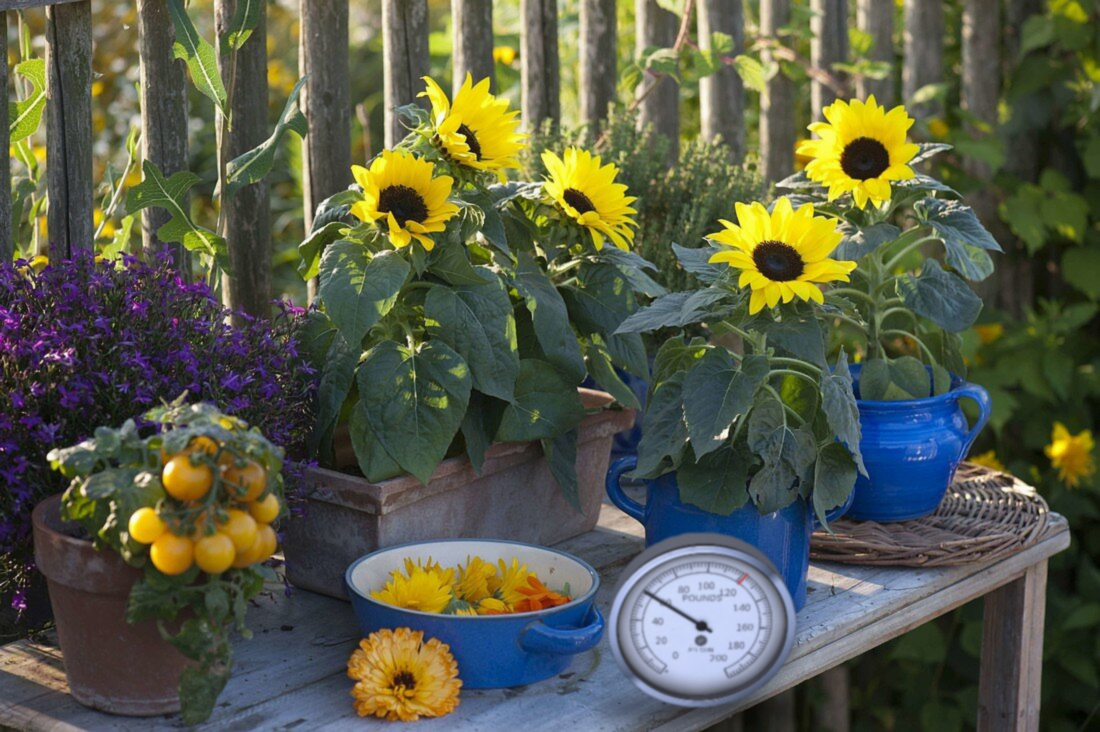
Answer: 60; lb
